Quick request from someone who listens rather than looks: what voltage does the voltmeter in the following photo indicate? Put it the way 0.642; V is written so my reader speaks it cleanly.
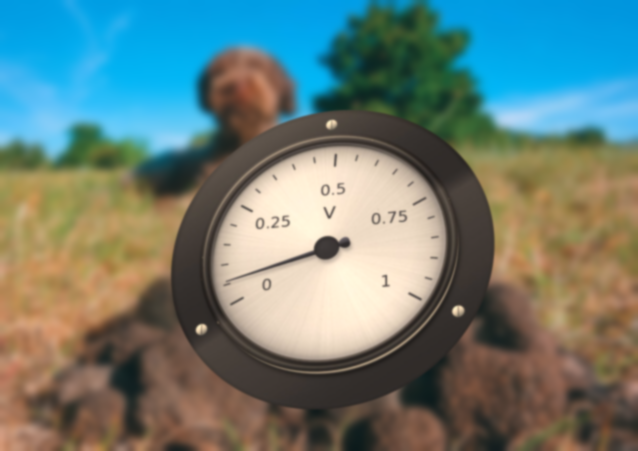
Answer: 0.05; V
